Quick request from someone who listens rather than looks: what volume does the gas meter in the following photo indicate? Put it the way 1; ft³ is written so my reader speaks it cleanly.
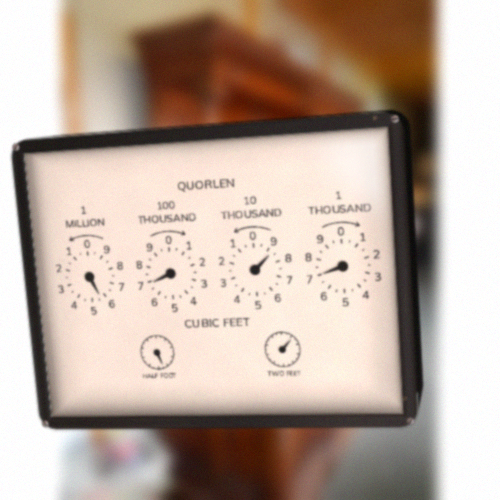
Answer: 568700; ft³
